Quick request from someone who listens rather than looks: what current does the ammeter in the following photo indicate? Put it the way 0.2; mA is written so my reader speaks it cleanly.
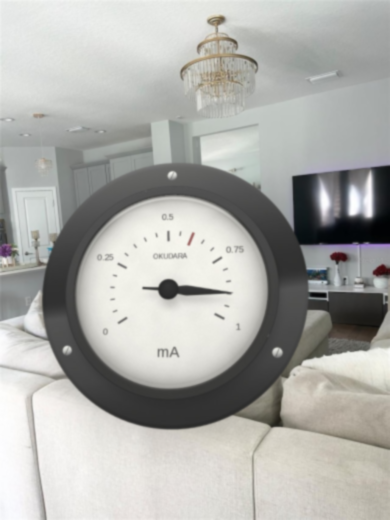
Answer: 0.9; mA
